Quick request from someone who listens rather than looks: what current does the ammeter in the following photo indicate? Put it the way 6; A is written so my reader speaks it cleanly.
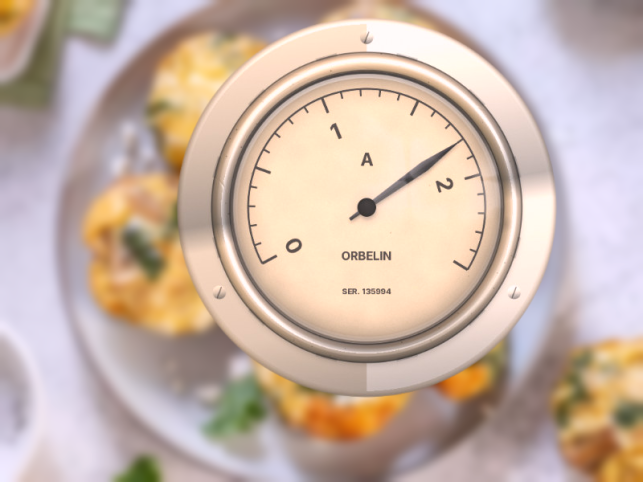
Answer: 1.8; A
